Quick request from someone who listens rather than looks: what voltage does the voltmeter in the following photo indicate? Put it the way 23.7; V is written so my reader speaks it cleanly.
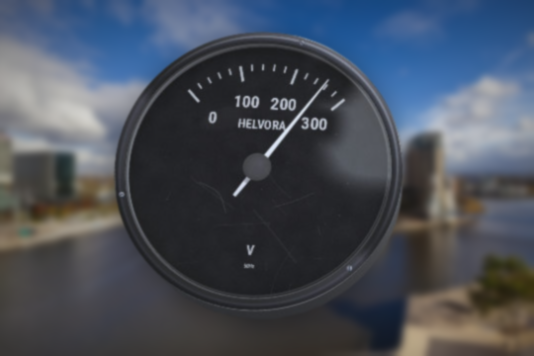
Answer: 260; V
